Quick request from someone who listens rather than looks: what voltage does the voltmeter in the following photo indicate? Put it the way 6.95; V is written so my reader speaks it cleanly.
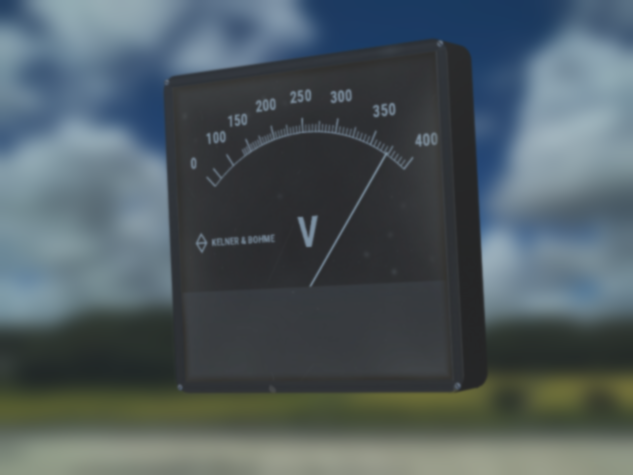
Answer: 375; V
